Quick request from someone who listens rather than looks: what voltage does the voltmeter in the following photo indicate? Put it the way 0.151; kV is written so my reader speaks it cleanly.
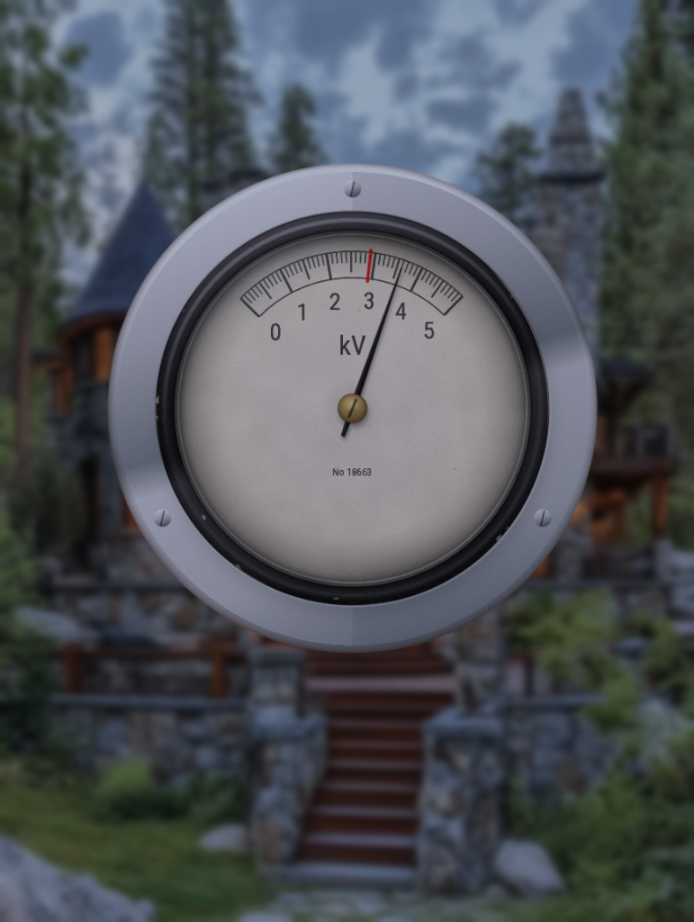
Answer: 3.6; kV
